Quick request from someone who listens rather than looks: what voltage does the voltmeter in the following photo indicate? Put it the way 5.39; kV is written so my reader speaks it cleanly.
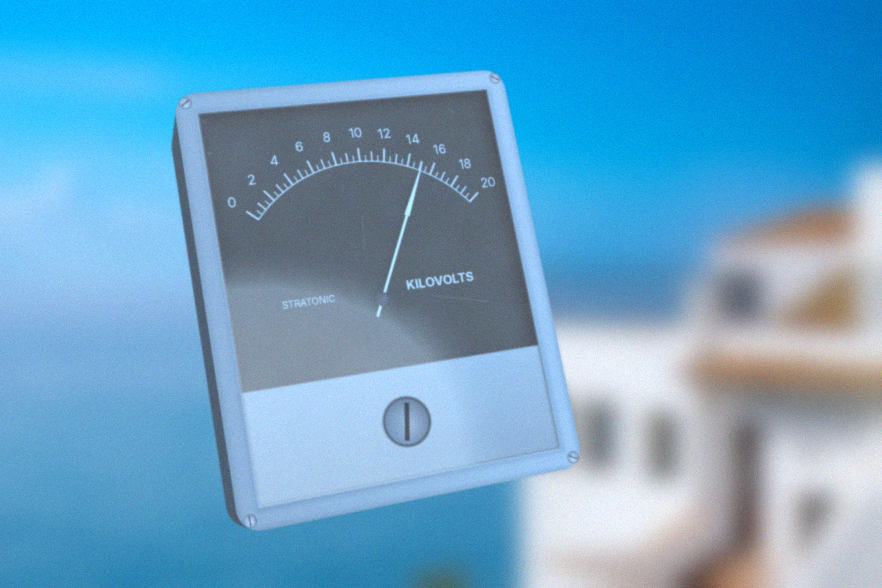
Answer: 15; kV
